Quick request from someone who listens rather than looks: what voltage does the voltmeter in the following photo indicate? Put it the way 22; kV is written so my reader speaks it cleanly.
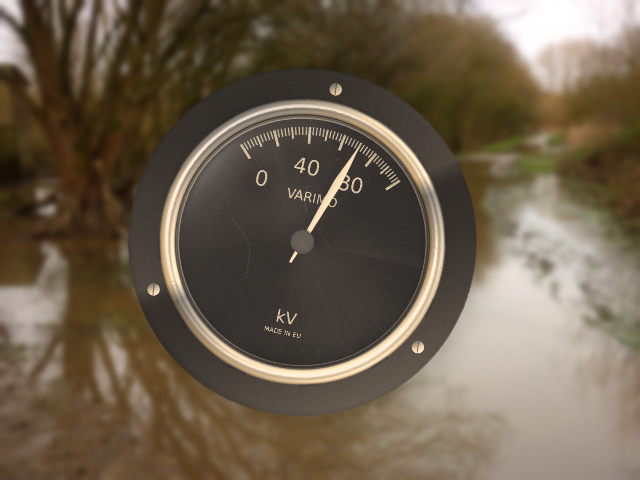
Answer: 70; kV
